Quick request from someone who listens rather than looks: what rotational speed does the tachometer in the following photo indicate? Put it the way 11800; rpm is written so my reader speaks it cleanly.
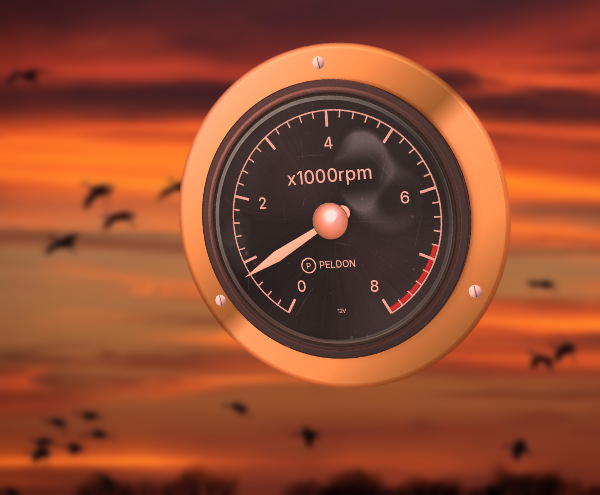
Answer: 800; rpm
